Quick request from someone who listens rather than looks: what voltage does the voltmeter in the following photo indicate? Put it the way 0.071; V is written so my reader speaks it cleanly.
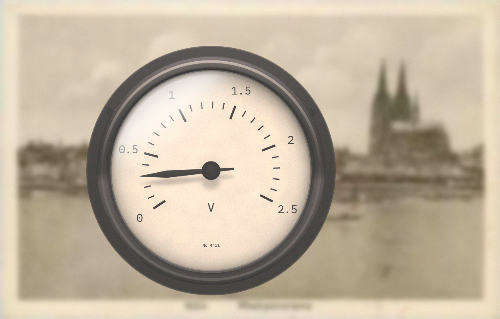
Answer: 0.3; V
